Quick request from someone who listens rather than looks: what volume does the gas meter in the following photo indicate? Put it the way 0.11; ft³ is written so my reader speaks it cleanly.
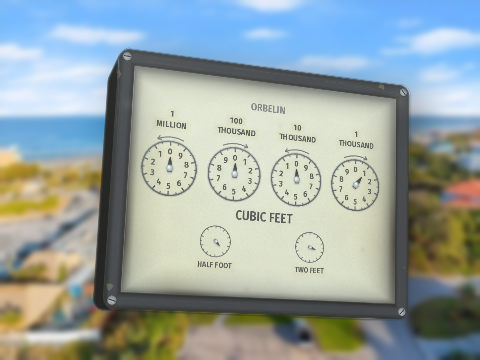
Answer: 100; ft³
